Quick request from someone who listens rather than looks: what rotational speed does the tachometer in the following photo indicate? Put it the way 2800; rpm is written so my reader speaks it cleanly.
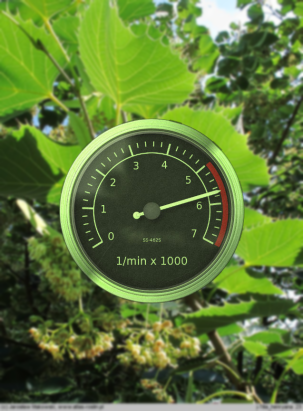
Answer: 5700; rpm
